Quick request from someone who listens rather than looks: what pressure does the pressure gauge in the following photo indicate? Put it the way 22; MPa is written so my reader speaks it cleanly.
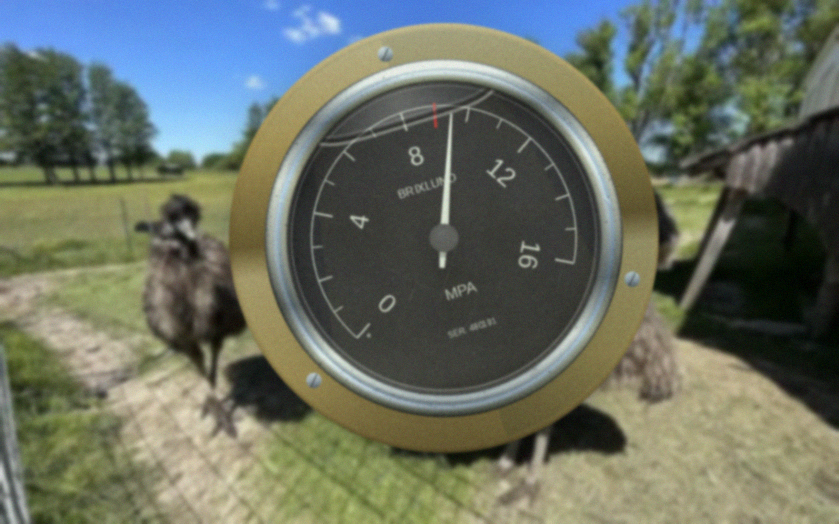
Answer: 9.5; MPa
